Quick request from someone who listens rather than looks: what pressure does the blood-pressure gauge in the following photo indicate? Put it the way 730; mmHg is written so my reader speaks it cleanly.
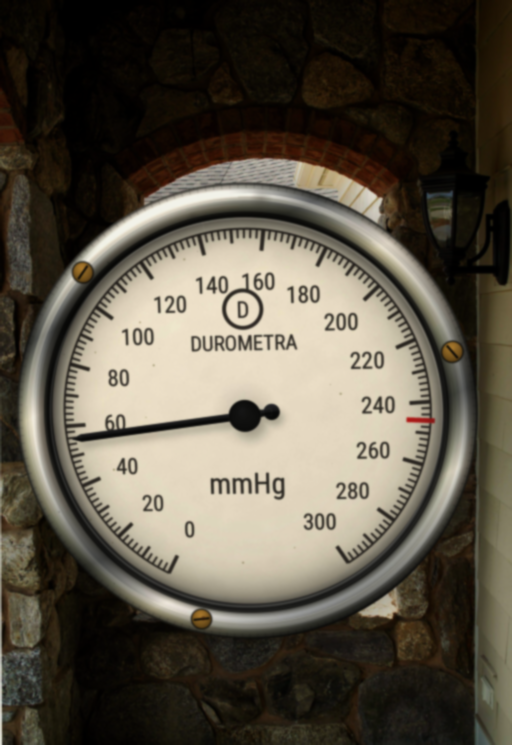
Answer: 56; mmHg
